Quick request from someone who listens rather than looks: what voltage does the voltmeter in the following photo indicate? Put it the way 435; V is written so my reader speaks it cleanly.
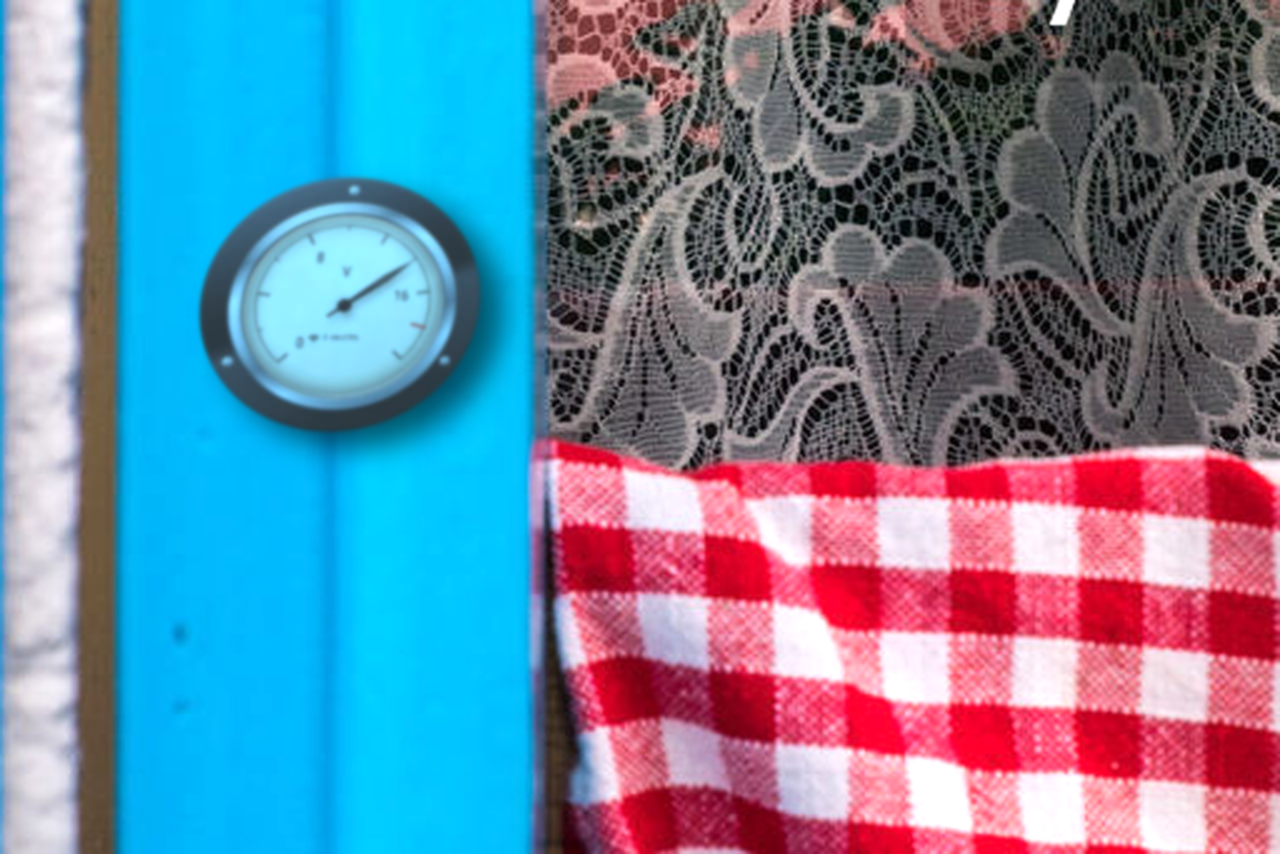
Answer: 14; V
